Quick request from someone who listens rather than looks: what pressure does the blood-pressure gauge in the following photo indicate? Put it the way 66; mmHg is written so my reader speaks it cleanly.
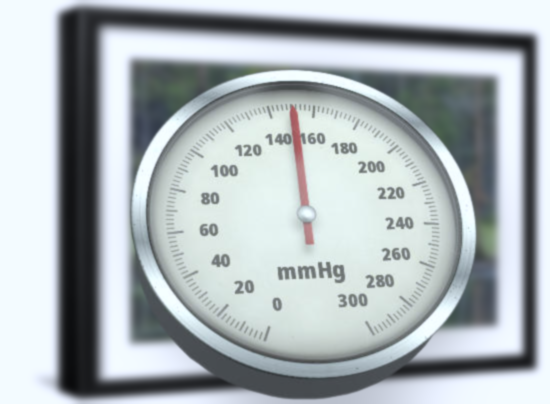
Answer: 150; mmHg
